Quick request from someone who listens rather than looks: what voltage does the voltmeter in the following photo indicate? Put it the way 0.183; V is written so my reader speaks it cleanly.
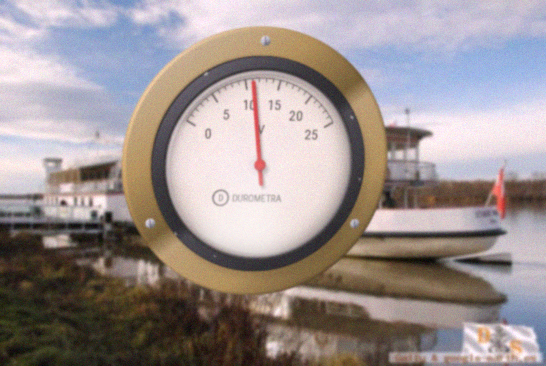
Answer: 11; V
